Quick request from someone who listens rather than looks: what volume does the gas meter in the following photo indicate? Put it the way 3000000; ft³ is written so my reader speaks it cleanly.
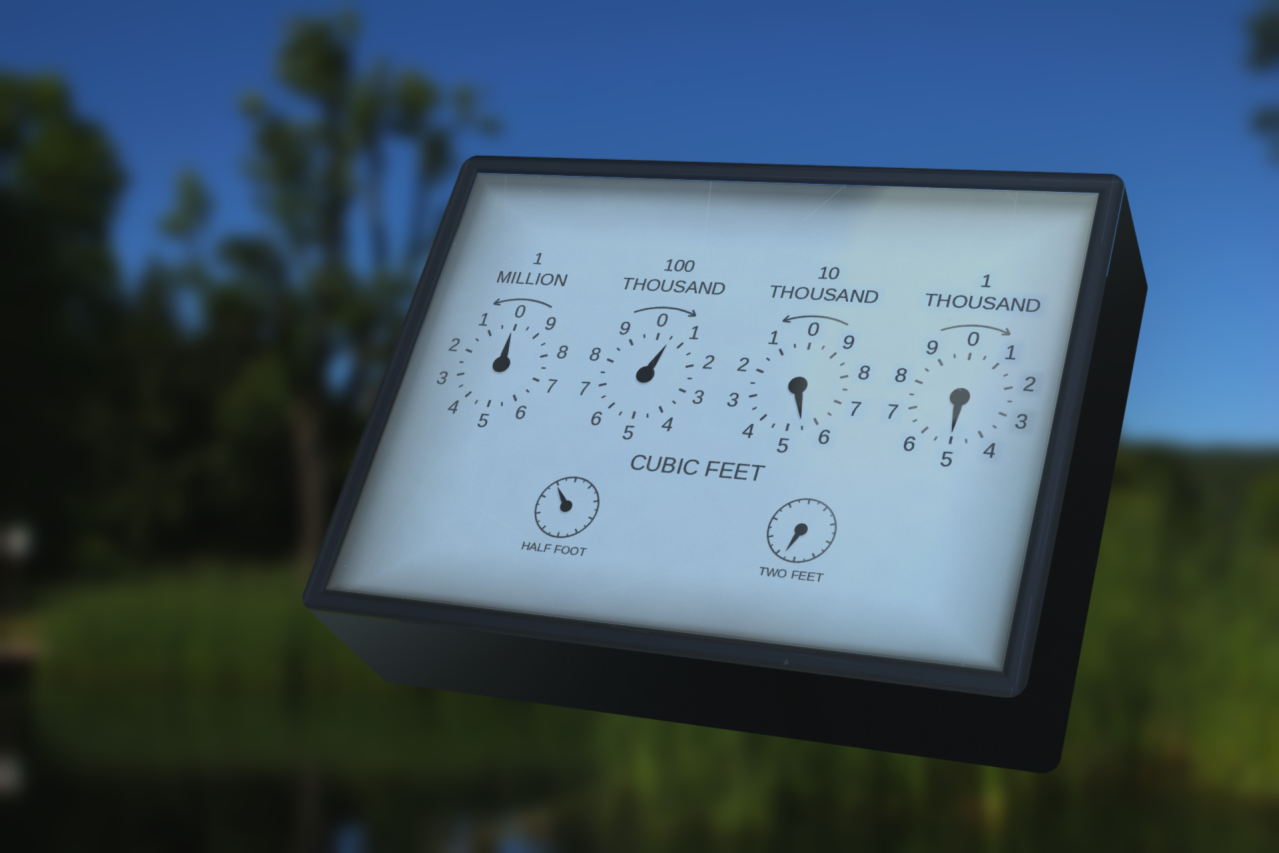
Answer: 5500; ft³
